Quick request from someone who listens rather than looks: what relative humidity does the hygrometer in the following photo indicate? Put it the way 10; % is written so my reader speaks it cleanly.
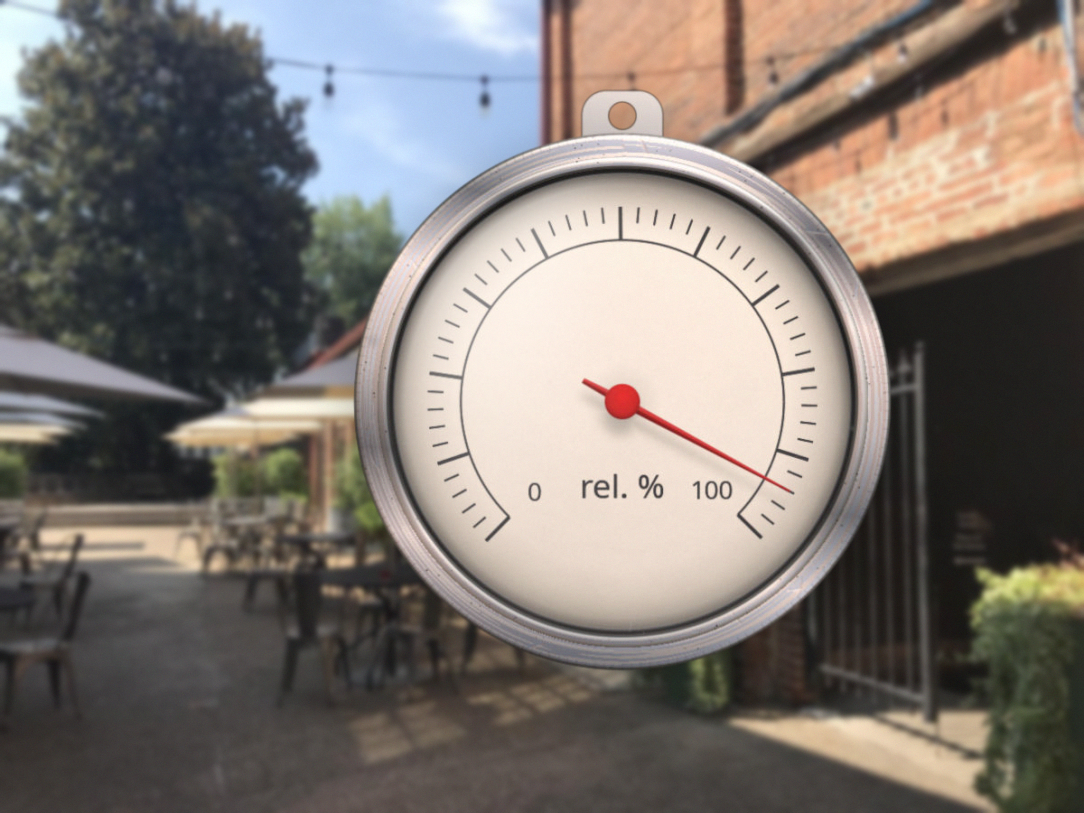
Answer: 94; %
